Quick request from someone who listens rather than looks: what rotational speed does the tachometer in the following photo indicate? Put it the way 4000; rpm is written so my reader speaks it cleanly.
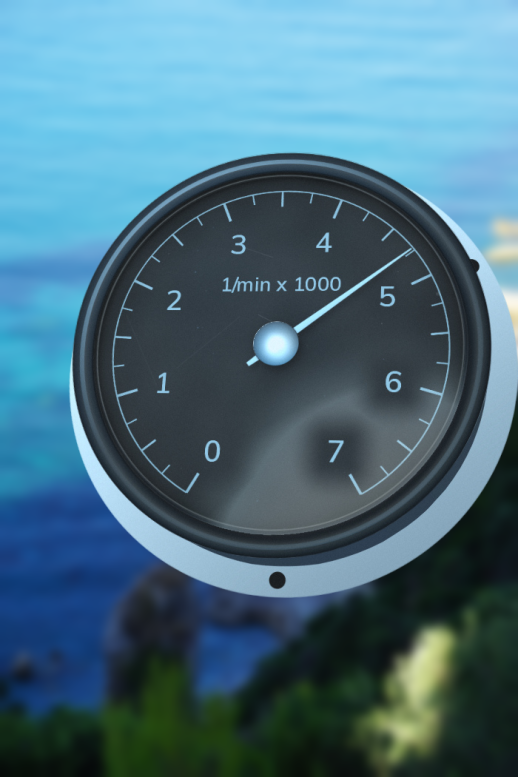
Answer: 4750; rpm
